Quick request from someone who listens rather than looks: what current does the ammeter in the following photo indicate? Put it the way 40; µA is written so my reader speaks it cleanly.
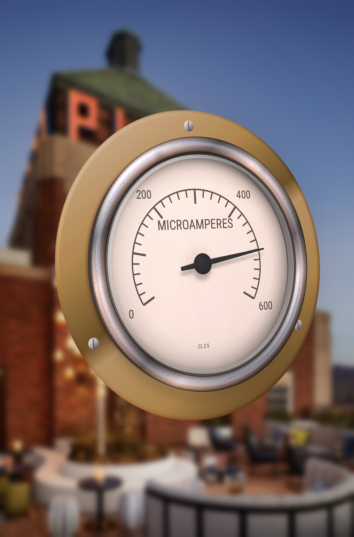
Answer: 500; µA
